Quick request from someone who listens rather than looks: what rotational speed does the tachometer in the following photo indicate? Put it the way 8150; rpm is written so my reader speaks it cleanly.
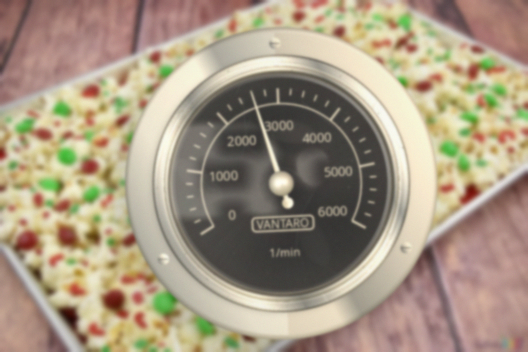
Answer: 2600; rpm
